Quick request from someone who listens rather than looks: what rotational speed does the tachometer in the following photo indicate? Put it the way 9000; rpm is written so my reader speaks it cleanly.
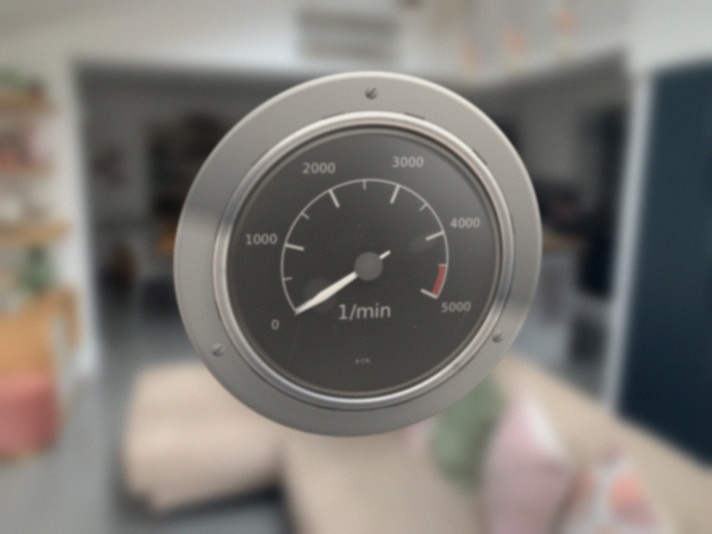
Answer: 0; rpm
